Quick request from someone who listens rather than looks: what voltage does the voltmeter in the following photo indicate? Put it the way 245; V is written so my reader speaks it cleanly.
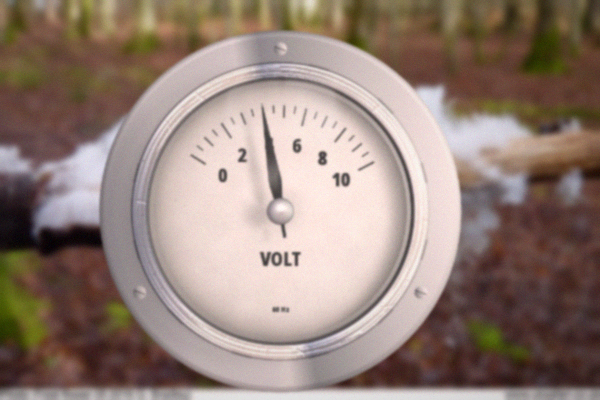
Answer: 4; V
